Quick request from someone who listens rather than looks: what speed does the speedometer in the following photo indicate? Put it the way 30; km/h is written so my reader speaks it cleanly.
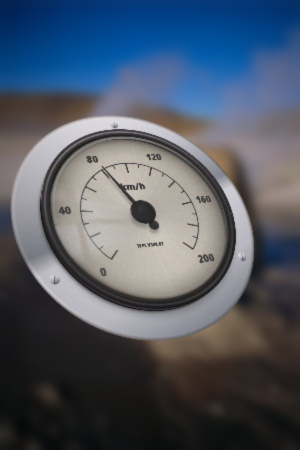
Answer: 80; km/h
